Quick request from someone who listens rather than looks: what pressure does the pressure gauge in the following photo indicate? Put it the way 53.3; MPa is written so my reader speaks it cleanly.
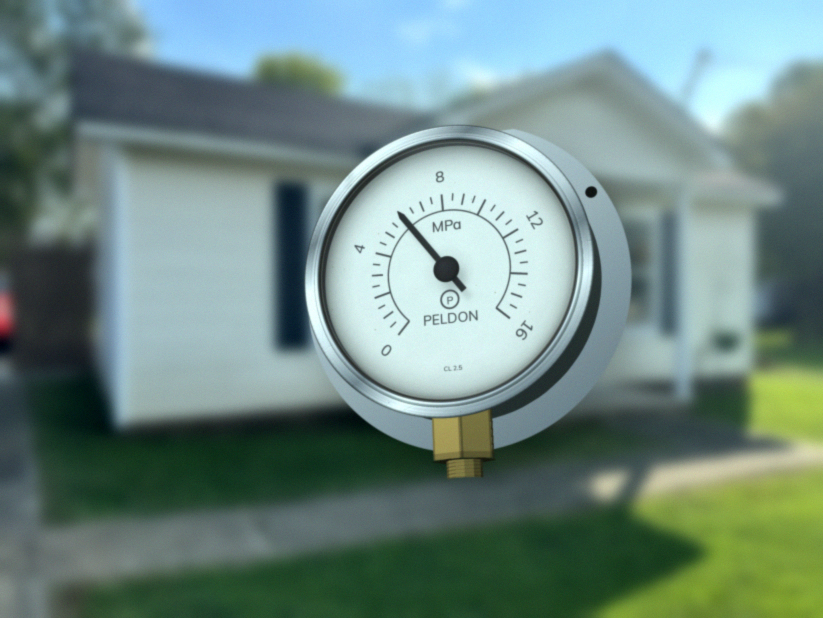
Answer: 6; MPa
